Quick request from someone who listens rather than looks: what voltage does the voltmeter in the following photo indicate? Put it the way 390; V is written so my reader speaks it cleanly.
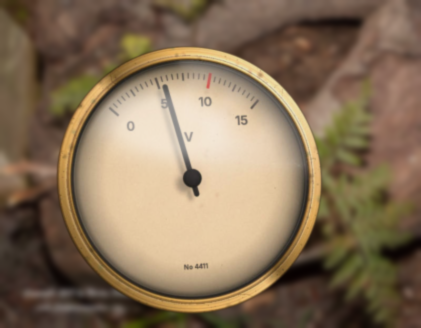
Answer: 5.5; V
